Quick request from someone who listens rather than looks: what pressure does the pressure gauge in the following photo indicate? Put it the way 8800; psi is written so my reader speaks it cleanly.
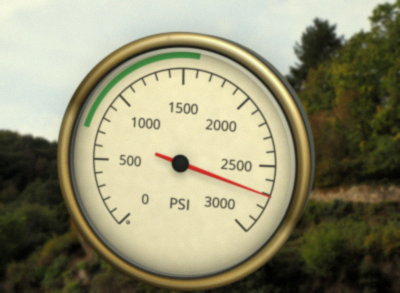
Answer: 2700; psi
